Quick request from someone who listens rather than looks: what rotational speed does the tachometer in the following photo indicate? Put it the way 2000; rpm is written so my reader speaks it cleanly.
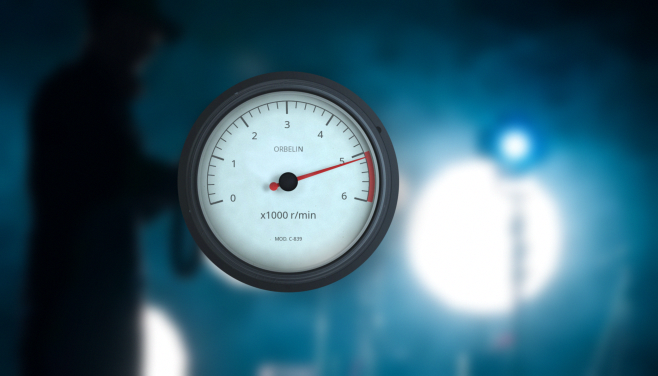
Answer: 5100; rpm
